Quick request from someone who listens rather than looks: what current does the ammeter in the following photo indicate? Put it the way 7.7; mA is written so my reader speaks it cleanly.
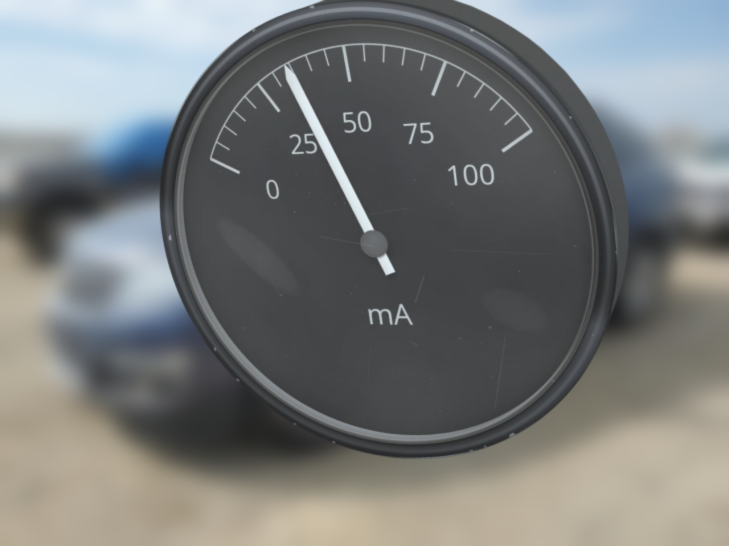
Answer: 35; mA
